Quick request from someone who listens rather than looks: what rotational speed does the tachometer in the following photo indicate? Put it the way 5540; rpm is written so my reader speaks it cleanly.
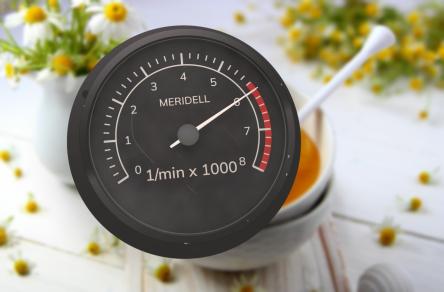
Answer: 6000; rpm
